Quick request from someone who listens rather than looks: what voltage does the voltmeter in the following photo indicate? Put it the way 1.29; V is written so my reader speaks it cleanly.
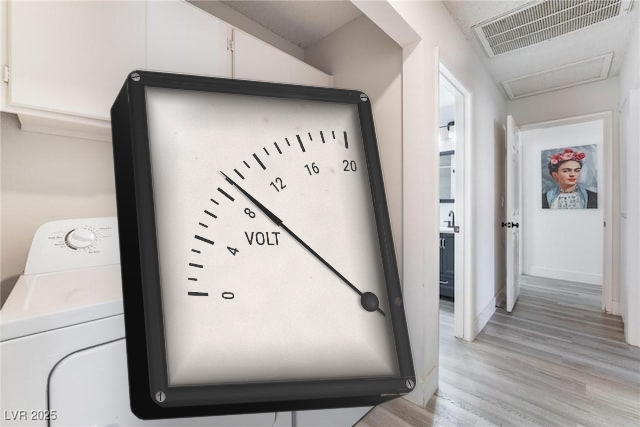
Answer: 9; V
